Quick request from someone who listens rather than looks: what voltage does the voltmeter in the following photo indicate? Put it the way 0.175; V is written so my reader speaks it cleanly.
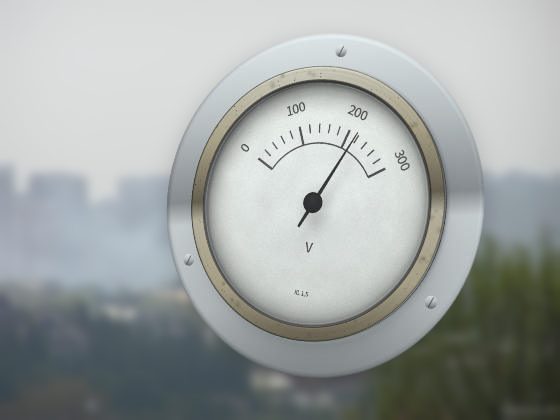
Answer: 220; V
